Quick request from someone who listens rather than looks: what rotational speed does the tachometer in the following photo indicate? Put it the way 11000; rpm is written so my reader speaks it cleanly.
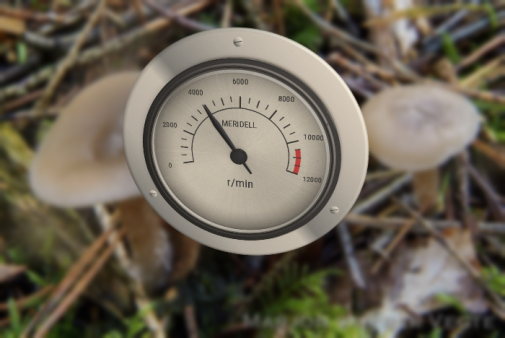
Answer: 4000; rpm
